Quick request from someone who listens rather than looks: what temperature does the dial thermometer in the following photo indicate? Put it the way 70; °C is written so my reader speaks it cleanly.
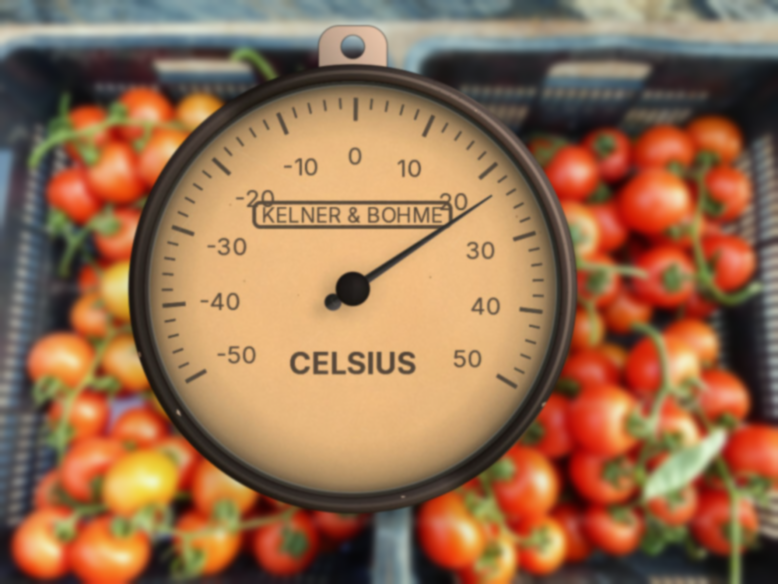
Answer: 23; °C
